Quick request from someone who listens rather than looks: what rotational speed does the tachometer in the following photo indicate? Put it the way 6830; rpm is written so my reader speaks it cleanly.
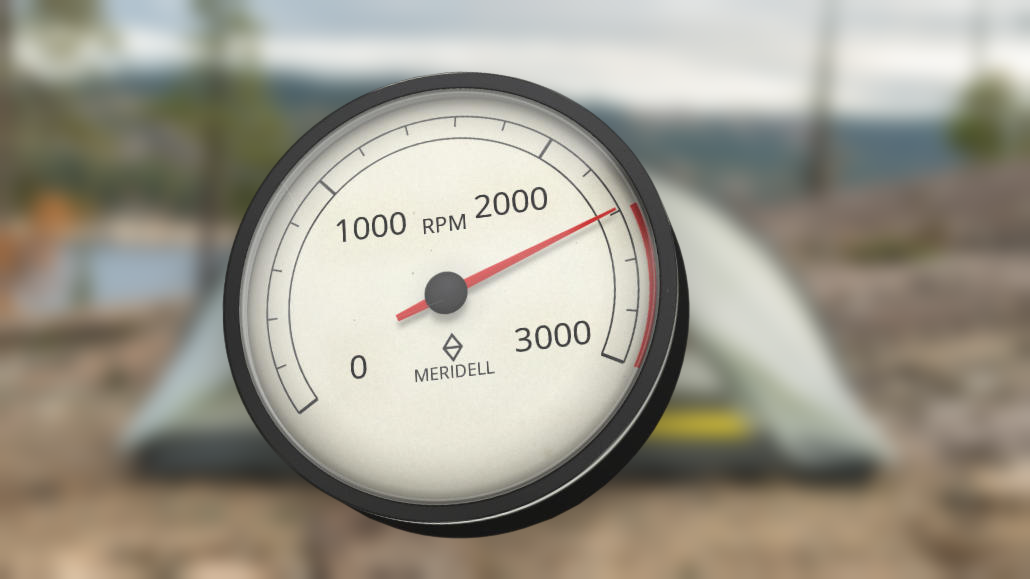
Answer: 2400; rpm
